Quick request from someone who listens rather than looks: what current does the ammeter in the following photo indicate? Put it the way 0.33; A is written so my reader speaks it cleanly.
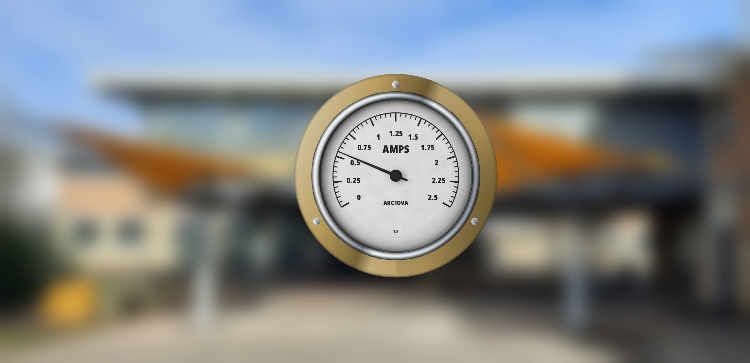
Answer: 0.55; A
